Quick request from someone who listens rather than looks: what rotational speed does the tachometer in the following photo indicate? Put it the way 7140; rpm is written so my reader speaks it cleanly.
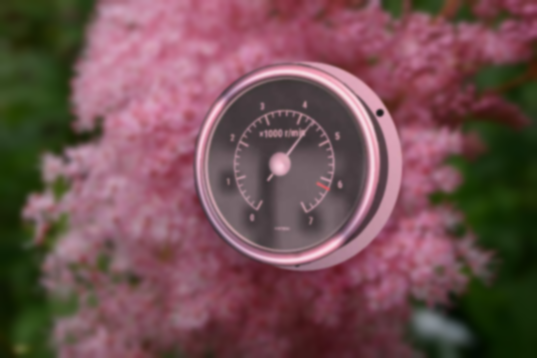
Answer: 4400; rpm
